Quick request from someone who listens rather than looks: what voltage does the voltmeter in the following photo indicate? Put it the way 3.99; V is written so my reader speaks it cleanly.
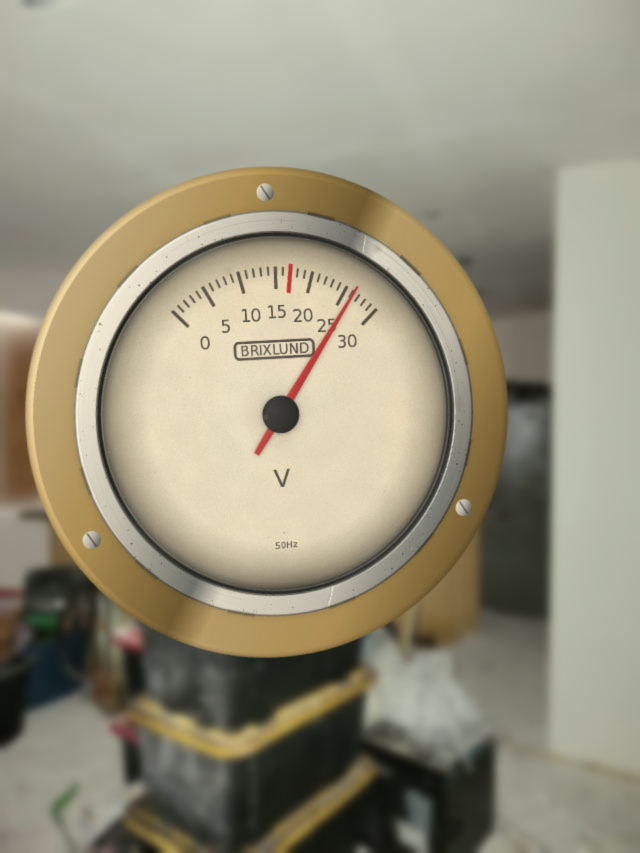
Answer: 26; V
